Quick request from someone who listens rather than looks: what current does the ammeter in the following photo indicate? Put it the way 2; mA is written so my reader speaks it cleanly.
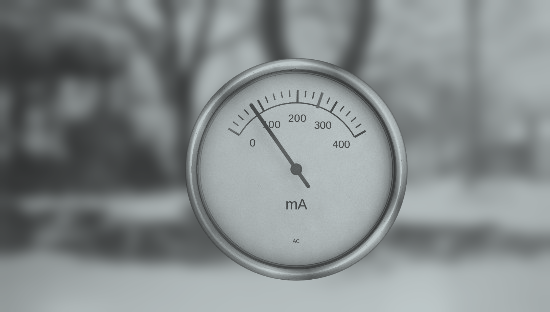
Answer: 80; mA
